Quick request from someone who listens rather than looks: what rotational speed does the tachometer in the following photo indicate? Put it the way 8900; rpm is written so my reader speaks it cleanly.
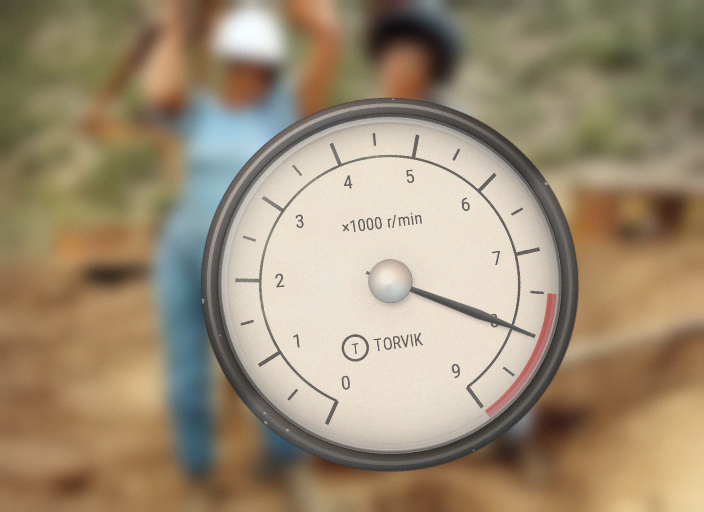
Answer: 8000; rpm
